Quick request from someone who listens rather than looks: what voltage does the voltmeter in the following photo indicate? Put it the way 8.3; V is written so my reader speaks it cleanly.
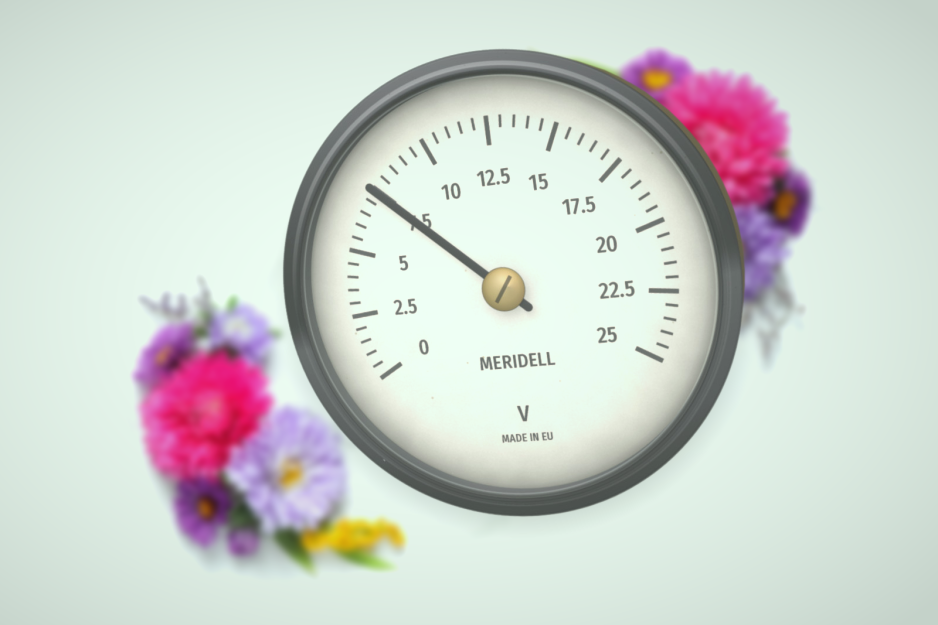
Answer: 7.5; V
